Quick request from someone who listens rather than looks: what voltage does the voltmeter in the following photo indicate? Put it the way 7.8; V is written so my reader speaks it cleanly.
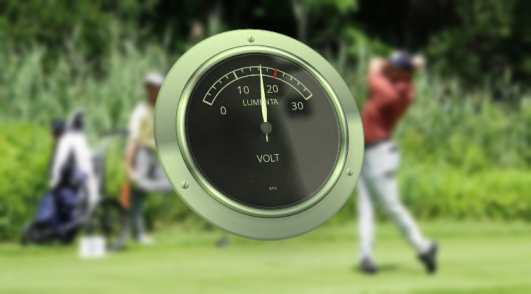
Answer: 16; V
